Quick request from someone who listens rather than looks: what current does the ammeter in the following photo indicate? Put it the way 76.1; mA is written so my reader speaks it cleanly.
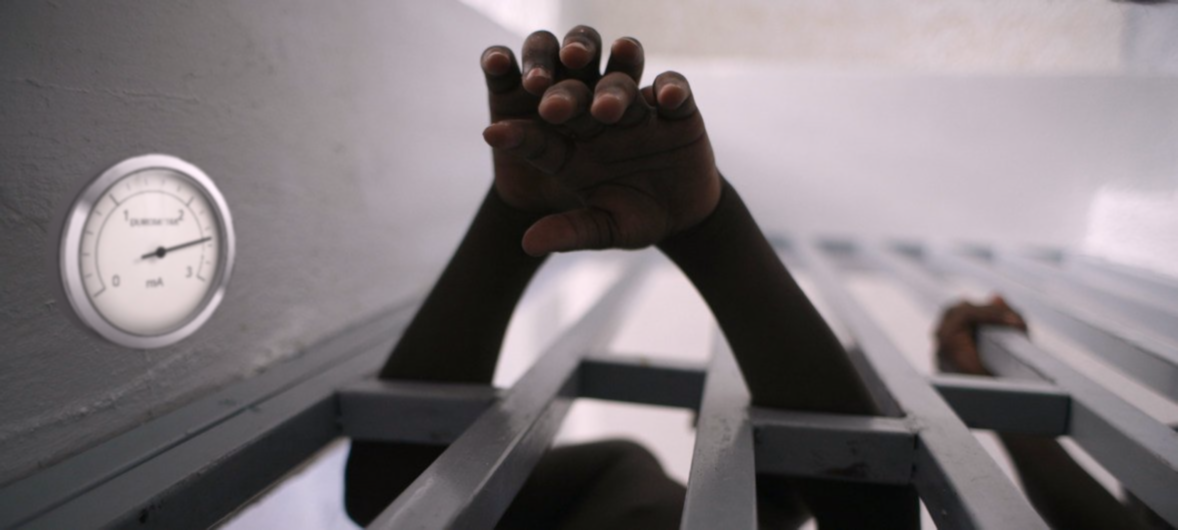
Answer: 2.5; mA
